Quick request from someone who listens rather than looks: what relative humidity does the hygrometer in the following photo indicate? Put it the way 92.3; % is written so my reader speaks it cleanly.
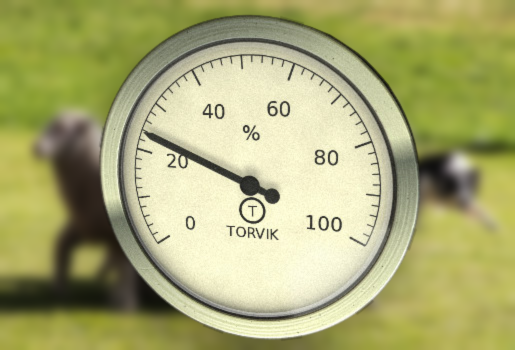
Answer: 24; %
